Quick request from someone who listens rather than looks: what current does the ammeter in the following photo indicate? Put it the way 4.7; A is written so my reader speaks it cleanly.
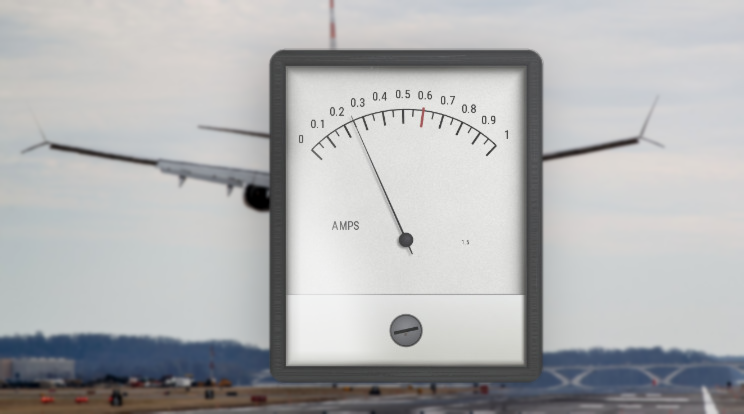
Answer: 0.25; A
